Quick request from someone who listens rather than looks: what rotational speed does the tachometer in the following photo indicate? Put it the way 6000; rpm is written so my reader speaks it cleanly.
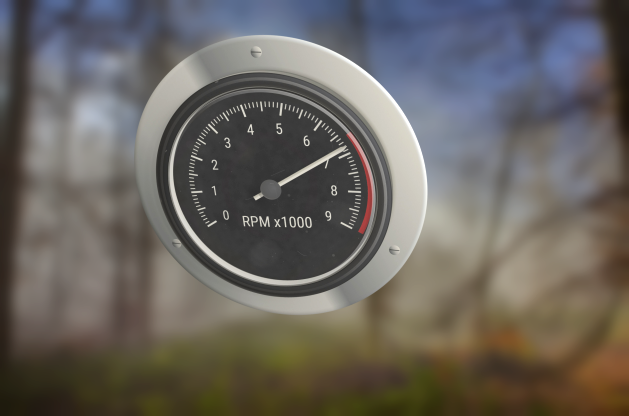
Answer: 6800; rpm
